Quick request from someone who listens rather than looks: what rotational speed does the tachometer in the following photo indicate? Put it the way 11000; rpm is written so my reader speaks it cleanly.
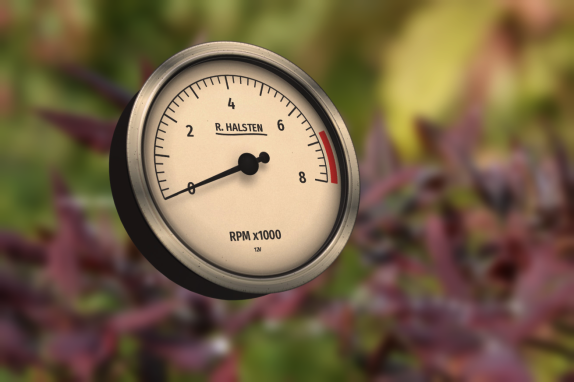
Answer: 0; rpm
